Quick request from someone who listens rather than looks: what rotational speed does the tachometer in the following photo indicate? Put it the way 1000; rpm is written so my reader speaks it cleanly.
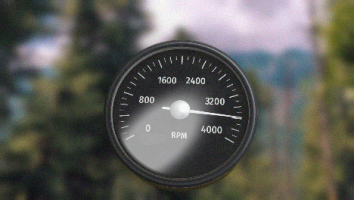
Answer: 3600; rpm
